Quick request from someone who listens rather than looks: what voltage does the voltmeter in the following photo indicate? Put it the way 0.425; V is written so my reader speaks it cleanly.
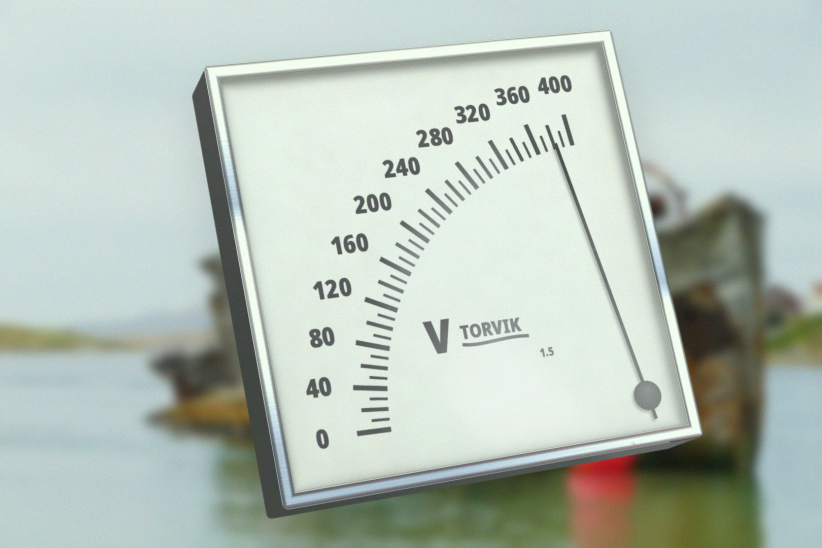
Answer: 380; V
